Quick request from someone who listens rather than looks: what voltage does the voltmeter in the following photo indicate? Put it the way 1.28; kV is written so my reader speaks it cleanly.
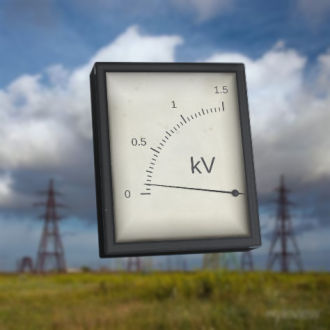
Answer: 0.1; kV
